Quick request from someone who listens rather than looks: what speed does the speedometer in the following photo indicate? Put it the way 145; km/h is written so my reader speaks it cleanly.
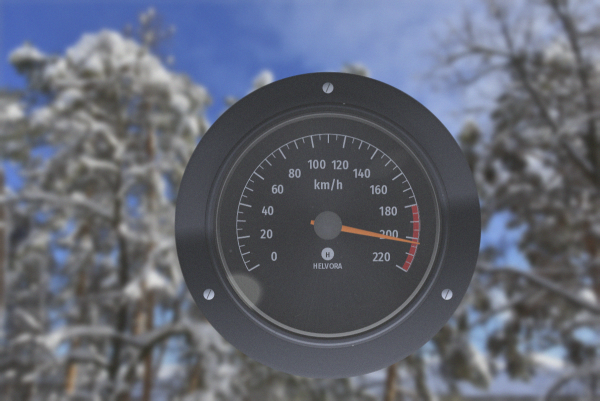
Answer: 202.5; km/h
